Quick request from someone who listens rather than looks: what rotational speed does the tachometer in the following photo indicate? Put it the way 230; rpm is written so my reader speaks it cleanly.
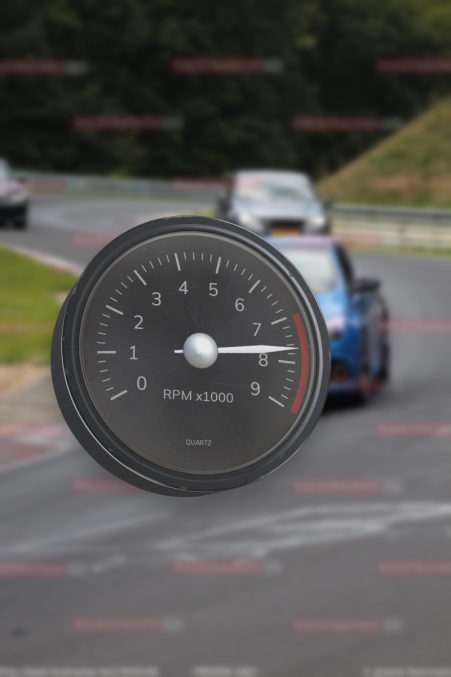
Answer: 7700; rpm
